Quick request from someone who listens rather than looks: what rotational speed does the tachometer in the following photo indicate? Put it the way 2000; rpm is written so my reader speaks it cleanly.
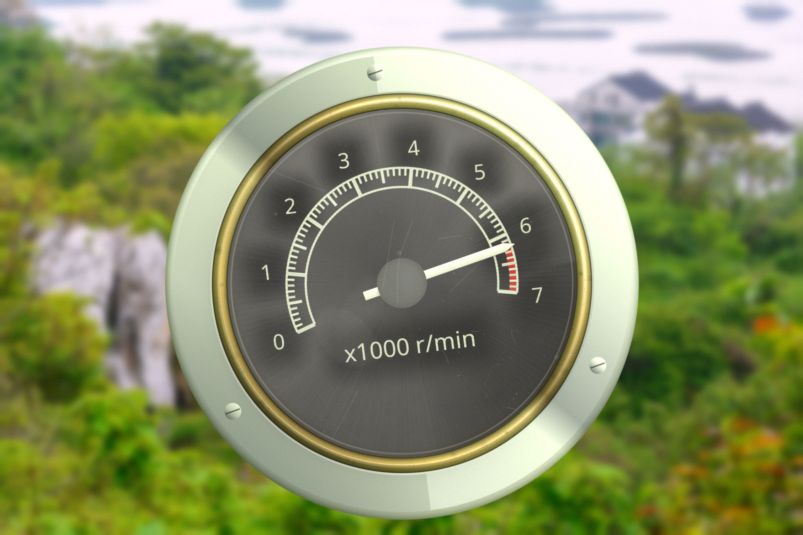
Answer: 6200; rpm
